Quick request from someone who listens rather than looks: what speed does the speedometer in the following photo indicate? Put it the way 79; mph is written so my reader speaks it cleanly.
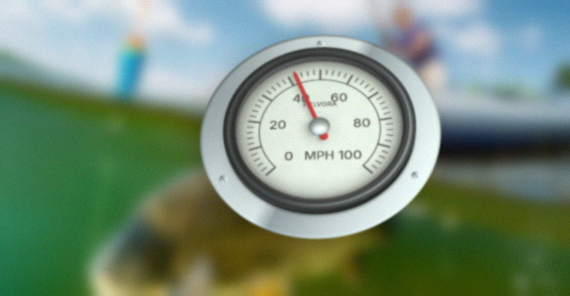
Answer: 42; mph
